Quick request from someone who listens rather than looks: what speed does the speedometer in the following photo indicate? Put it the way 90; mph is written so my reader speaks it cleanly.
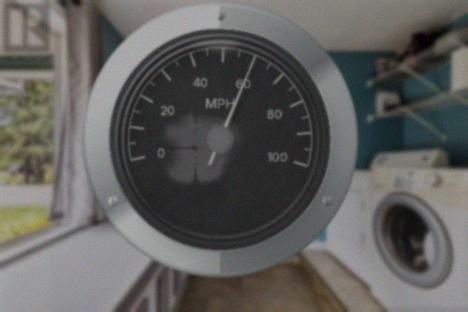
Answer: 60; mph
